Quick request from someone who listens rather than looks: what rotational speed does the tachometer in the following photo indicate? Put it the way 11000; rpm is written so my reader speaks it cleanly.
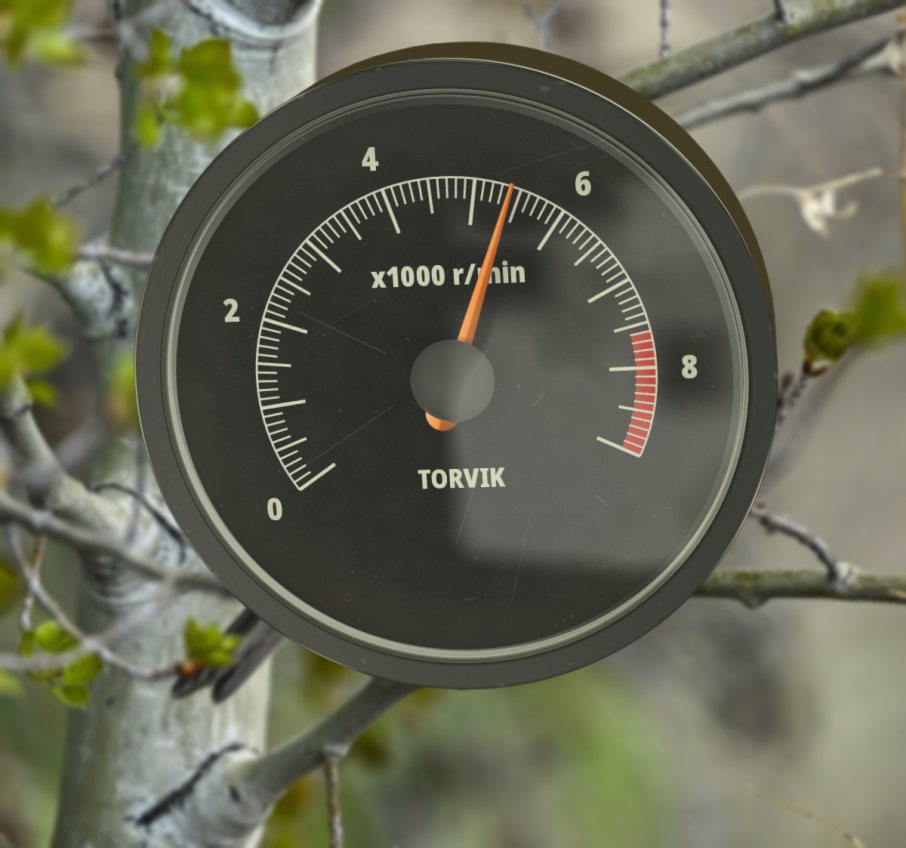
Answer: 5400; rpm
